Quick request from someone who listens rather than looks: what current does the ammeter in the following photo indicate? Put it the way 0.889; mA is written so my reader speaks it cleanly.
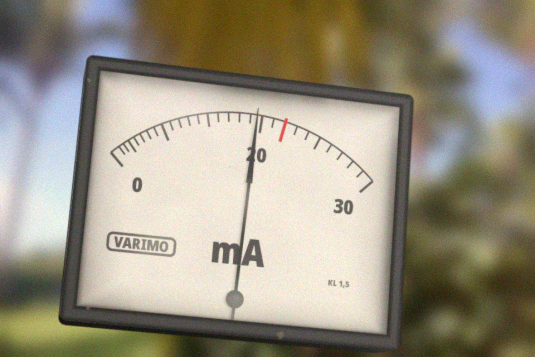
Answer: 19.5; mA
